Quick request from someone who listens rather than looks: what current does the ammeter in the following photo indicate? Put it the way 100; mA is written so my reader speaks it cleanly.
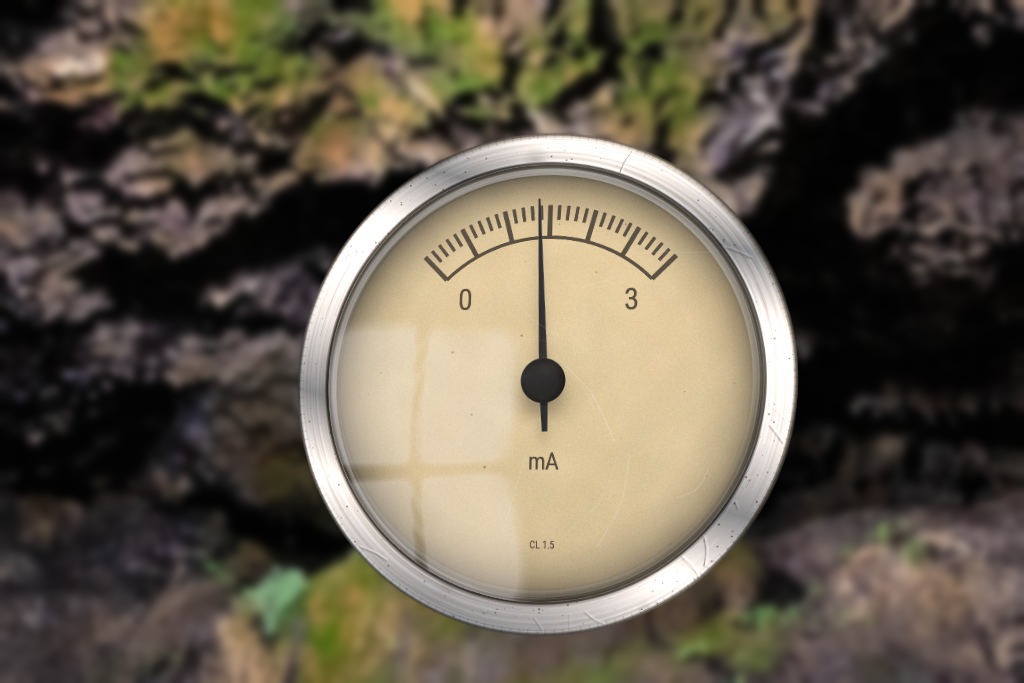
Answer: 1.4; mA
